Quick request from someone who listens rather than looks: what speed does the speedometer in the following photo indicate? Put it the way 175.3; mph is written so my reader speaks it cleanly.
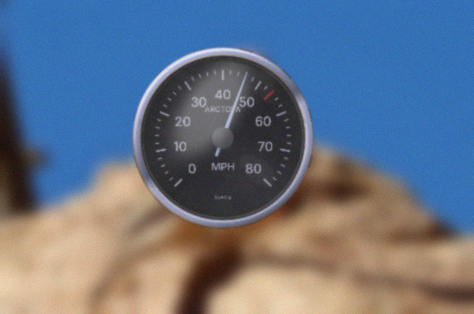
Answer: 46; mph
